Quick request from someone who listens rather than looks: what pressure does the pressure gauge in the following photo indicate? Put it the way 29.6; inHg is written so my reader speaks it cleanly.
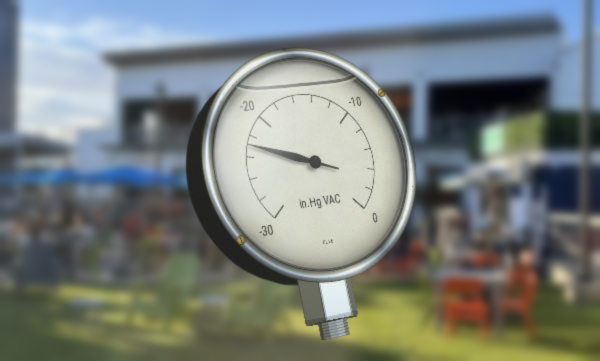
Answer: -23; inHg
